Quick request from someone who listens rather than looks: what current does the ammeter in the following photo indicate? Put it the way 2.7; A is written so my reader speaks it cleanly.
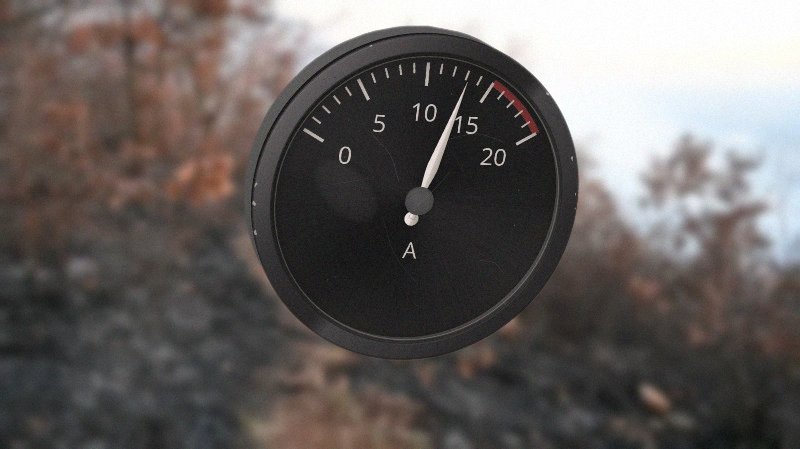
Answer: 13; A
